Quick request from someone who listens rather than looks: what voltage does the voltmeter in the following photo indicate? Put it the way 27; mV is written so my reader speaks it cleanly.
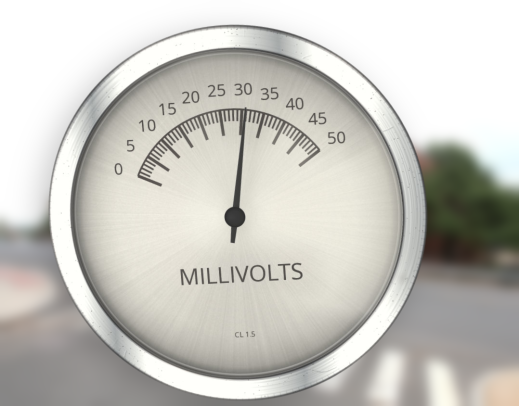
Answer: 31; mV
